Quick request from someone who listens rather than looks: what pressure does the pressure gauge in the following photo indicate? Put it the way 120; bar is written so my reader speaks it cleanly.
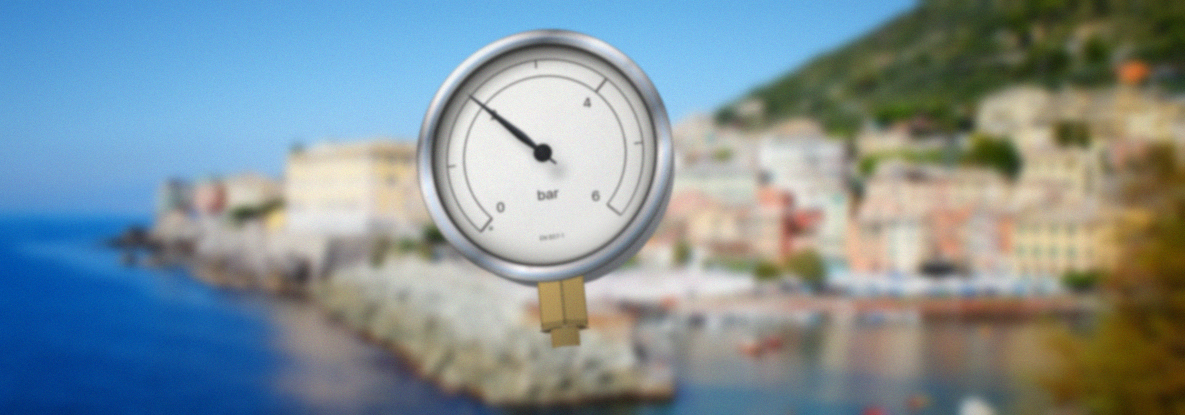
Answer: 2; bar
